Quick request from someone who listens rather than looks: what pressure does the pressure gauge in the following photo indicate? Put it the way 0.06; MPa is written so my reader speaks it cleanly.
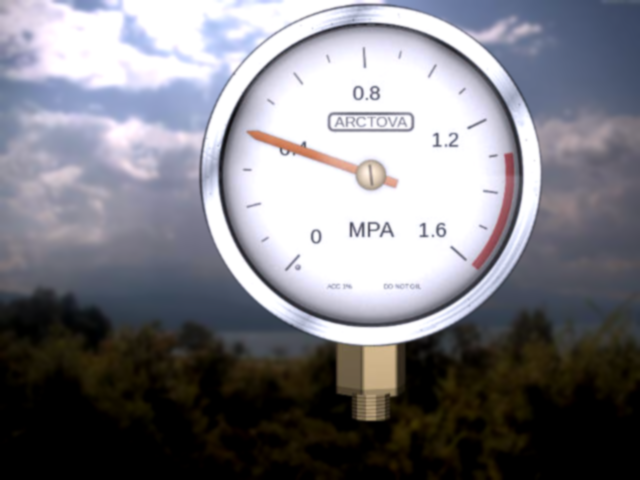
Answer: 0.4; MPa
